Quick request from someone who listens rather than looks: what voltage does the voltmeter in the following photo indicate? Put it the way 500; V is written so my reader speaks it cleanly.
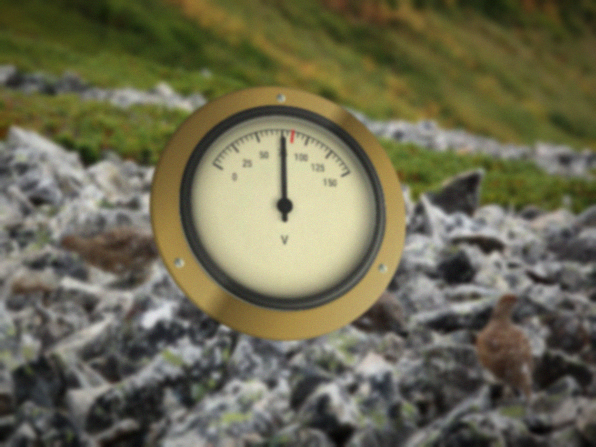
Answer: 75; V
